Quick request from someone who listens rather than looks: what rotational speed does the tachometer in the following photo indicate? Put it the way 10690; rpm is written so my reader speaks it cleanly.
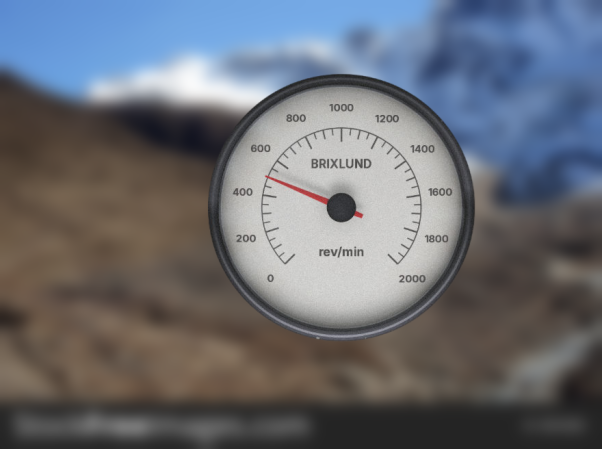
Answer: 500; rpm
